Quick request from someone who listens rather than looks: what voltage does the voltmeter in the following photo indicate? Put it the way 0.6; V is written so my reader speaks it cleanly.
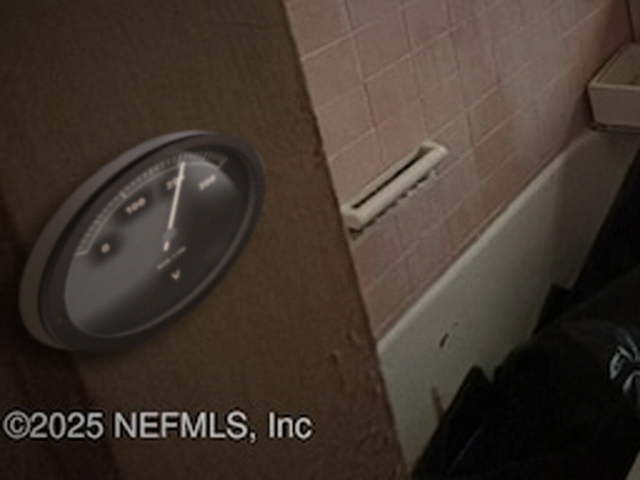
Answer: 200; V
